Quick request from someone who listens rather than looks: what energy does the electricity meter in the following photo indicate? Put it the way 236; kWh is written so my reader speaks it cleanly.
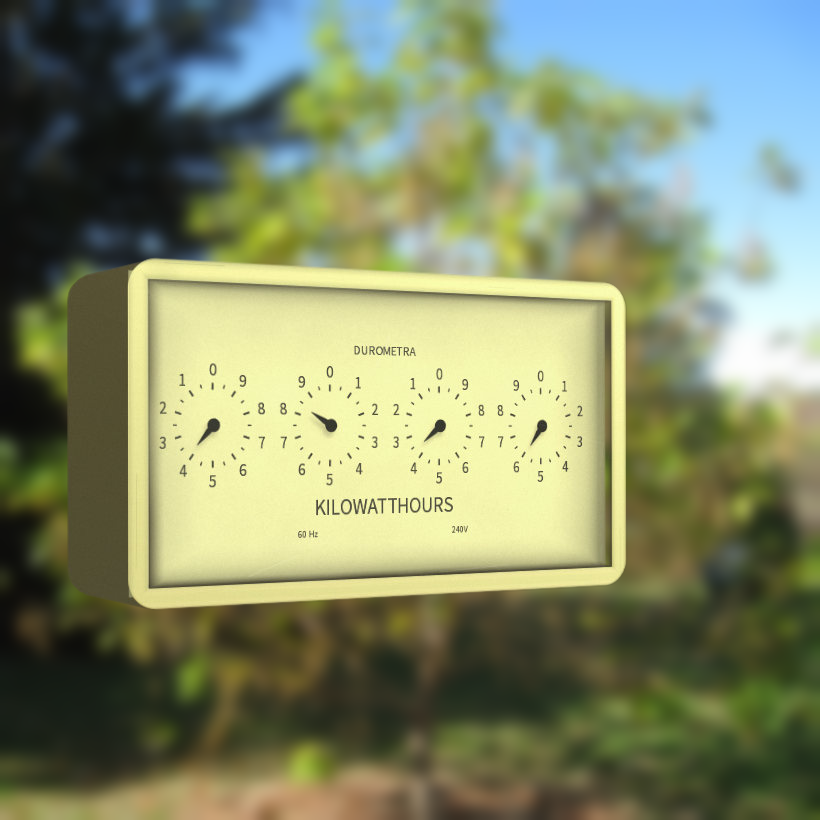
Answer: 3836; kWh
